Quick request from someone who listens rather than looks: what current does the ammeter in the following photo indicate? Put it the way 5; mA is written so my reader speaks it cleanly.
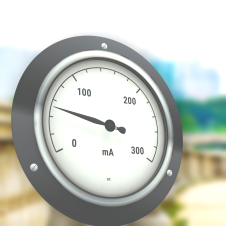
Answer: 50; mA
